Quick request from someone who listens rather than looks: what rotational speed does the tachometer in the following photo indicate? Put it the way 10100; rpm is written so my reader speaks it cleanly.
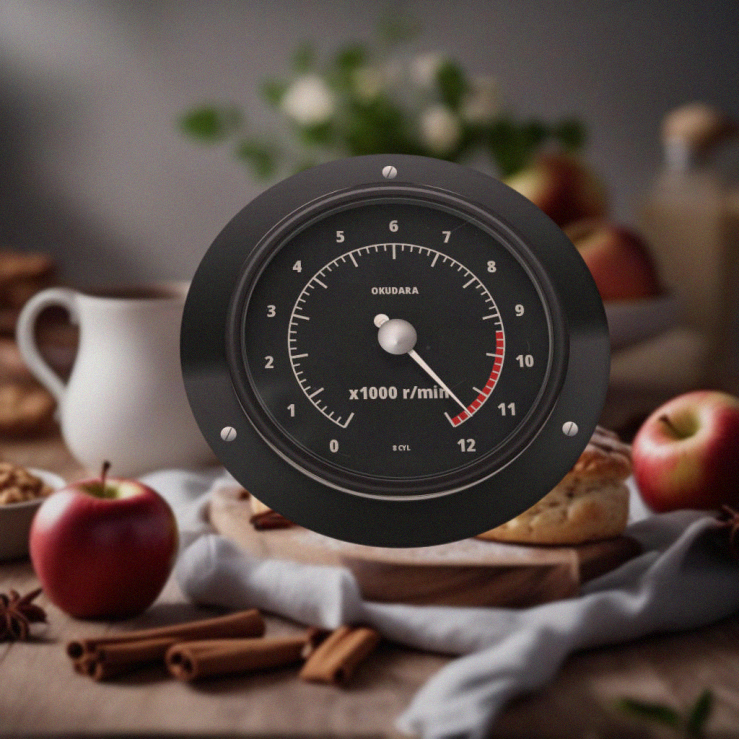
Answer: 11600; rpm
